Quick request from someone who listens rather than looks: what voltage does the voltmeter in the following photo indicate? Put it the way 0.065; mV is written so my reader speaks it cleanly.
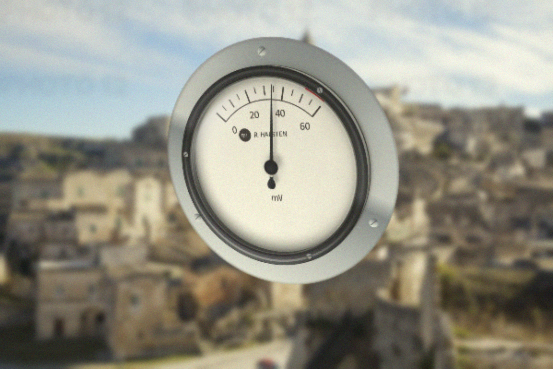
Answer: 35; mV
